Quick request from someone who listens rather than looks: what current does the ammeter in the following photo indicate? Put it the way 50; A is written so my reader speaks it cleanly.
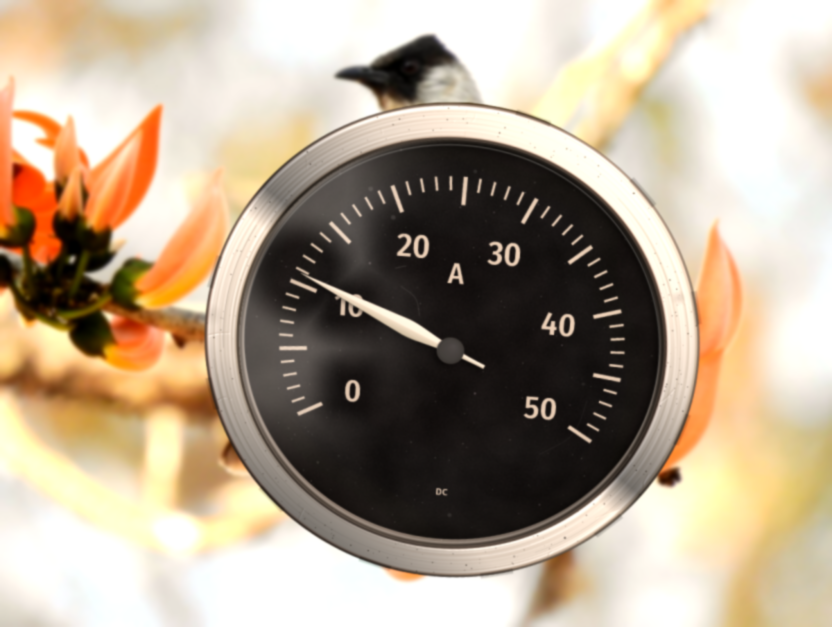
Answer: 11; A
